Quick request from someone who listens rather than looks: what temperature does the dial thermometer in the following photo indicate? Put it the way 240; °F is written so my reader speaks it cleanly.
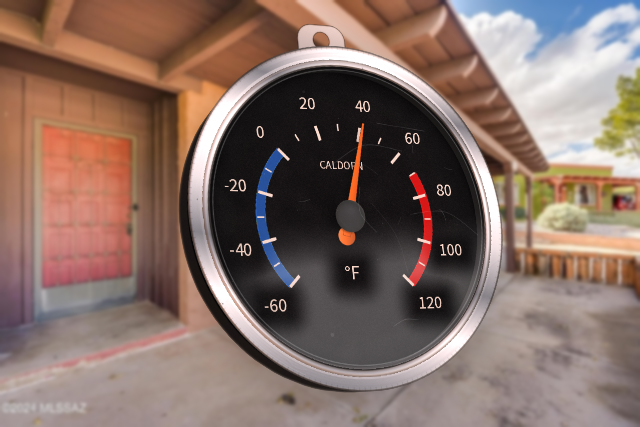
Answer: 40; °F
